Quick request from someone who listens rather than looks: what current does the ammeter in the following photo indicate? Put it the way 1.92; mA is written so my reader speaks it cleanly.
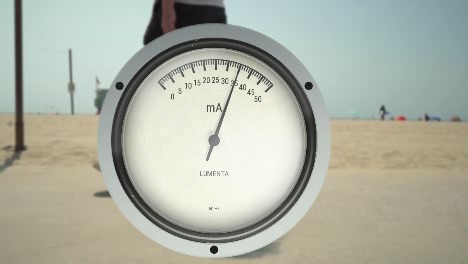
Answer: 35; mA
